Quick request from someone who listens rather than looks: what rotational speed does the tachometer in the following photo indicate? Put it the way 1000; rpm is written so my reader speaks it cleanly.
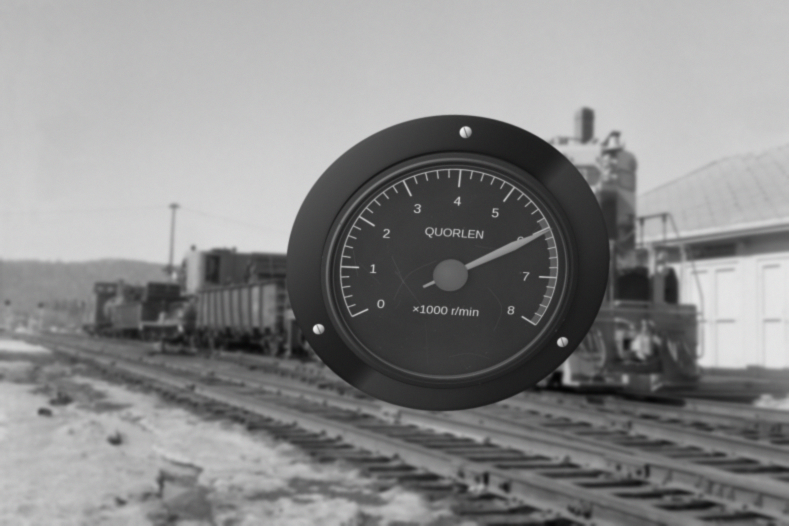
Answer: 6000; rpm
